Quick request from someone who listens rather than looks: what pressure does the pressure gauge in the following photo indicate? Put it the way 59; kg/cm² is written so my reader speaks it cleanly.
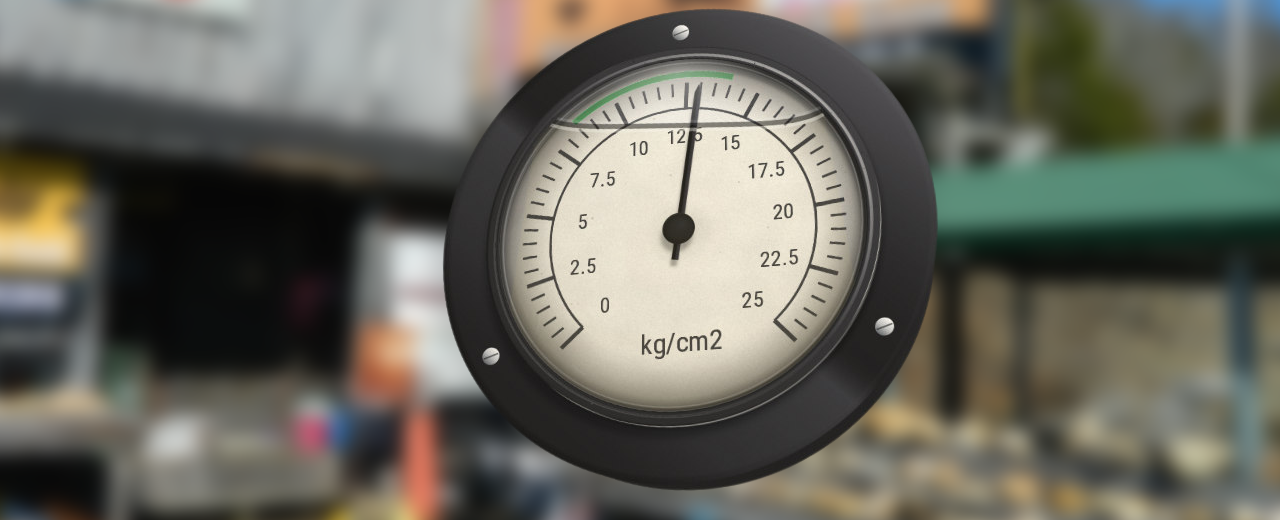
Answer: 13; kg/cm²
